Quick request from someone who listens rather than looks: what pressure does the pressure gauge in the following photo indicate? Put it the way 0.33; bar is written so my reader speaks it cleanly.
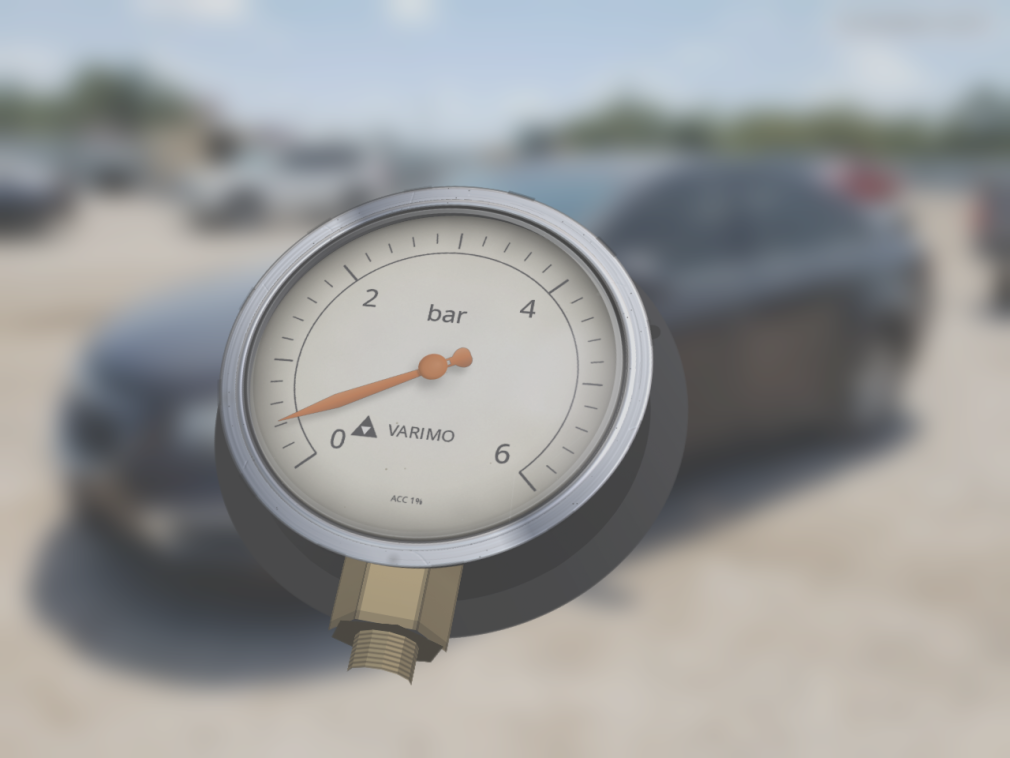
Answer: 0.4; bar
